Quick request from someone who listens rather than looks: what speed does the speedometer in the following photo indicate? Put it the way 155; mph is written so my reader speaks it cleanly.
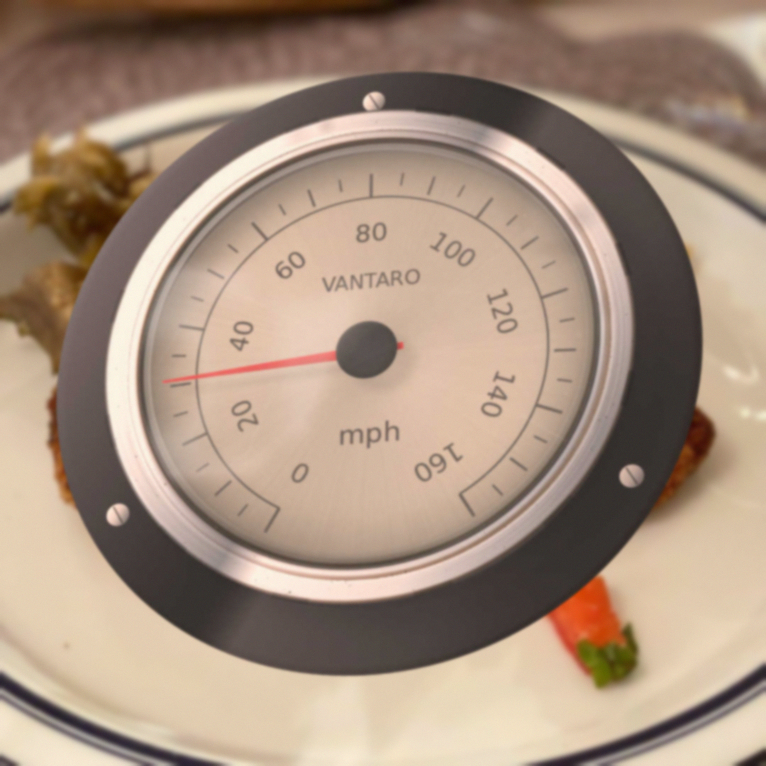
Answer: 30; mph
